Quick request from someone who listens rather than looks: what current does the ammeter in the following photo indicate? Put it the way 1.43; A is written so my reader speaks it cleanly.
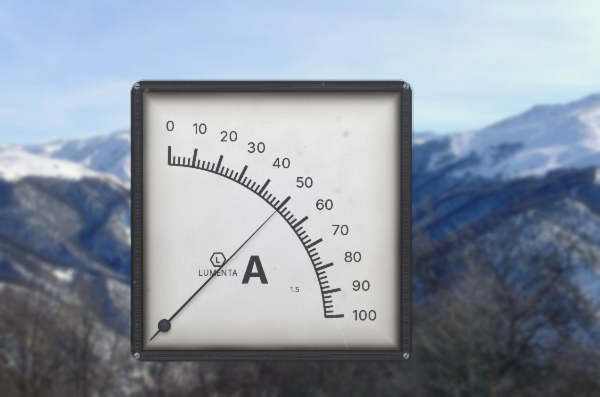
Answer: 50; A
